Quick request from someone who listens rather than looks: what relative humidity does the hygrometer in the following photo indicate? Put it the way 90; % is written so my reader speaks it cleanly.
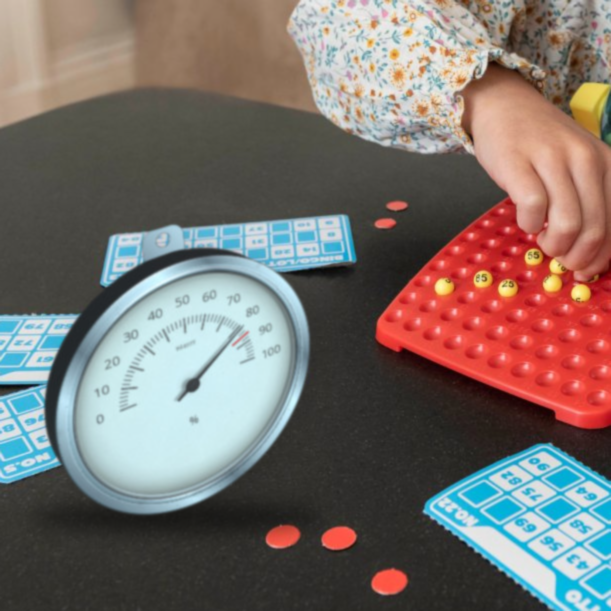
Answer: 80; %
